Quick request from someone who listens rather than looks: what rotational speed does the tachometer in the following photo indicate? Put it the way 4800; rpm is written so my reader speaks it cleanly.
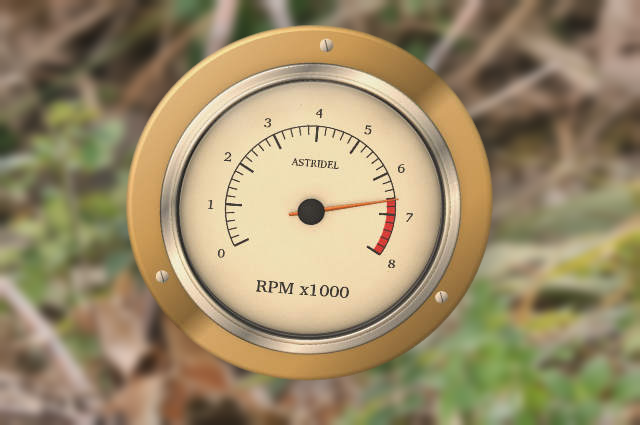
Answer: 6600; rpm
